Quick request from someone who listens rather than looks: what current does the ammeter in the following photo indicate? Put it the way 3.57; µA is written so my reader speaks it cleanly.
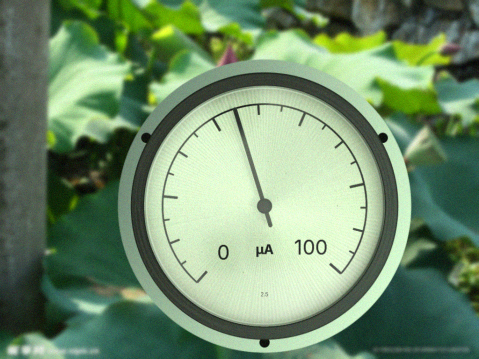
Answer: 45; µA
